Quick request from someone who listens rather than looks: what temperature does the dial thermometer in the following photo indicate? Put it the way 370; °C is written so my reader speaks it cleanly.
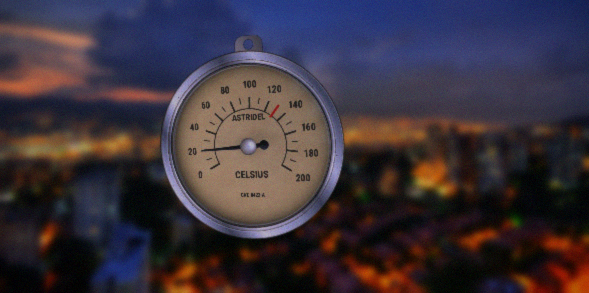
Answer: 20; °C
